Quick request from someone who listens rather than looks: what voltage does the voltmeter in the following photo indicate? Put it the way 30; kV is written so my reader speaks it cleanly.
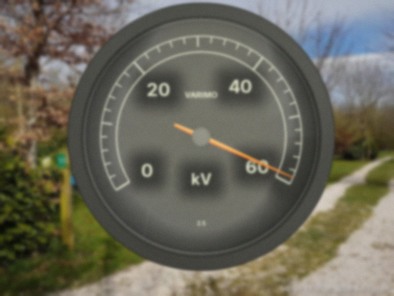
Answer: 59; kV
